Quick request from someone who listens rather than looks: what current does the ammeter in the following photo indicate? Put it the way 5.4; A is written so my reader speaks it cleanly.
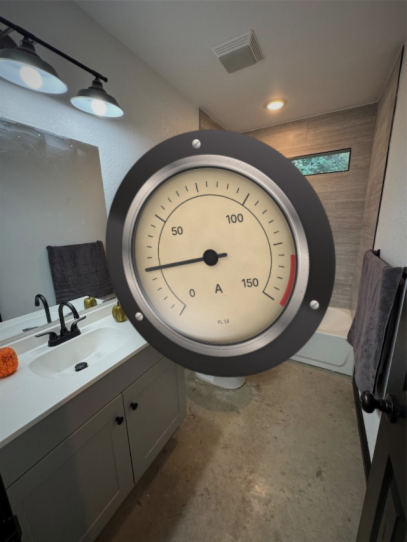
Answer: 25; A
